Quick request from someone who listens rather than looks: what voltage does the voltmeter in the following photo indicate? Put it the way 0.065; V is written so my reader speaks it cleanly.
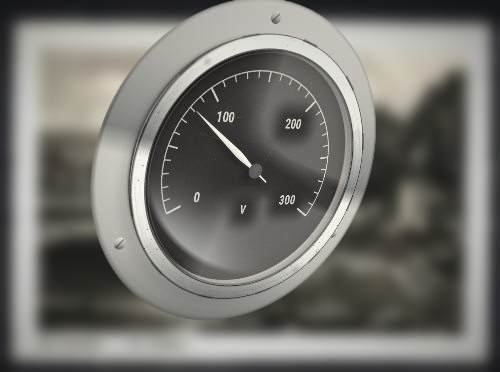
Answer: 80; V
